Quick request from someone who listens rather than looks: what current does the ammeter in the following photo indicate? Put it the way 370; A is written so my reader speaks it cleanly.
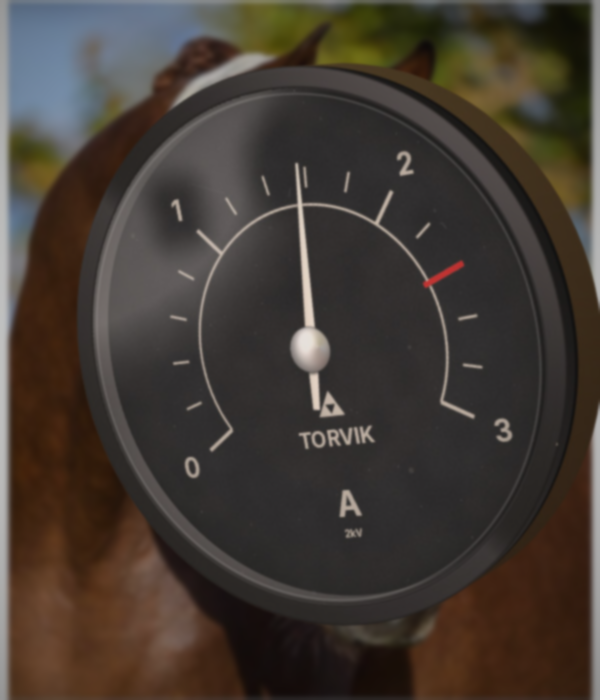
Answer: 1.6; A
